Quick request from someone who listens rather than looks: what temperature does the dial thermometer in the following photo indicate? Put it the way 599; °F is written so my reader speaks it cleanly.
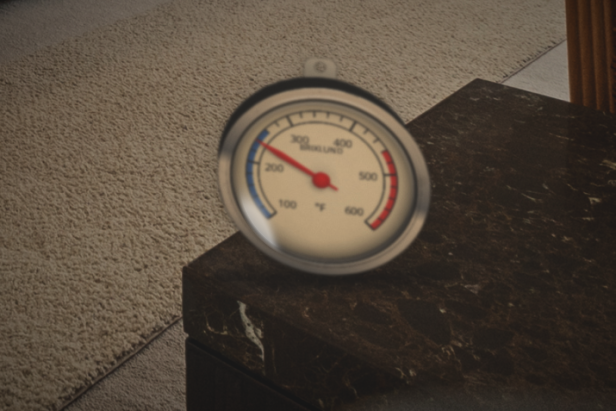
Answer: 240; °F
